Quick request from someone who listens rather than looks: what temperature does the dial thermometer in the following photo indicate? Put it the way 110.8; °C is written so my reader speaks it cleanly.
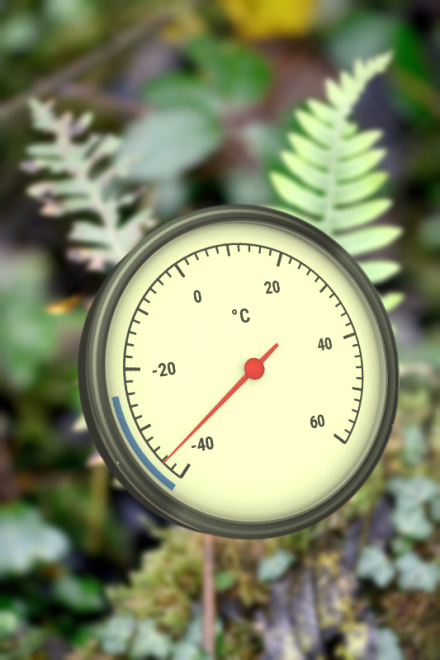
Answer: -36; °C
